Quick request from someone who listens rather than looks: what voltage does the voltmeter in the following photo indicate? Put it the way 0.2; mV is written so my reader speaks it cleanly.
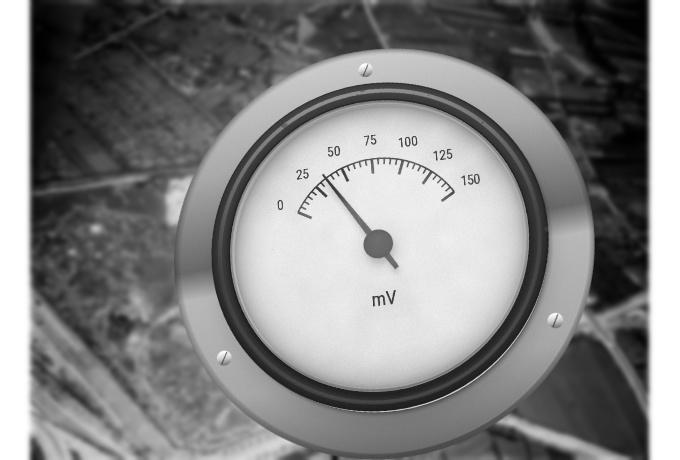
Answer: 35; mV
